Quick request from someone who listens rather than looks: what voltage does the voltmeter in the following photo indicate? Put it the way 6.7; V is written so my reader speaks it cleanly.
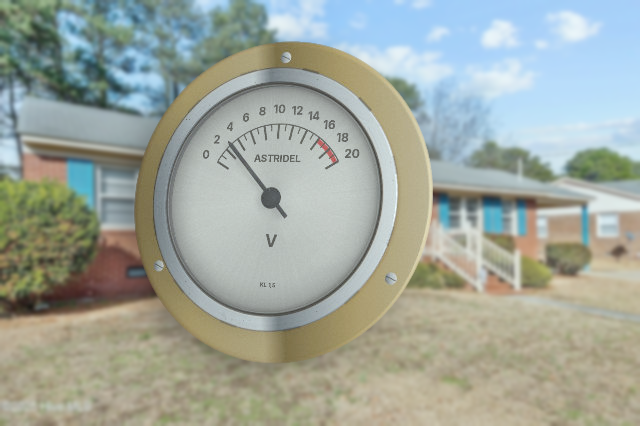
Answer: 3; V
